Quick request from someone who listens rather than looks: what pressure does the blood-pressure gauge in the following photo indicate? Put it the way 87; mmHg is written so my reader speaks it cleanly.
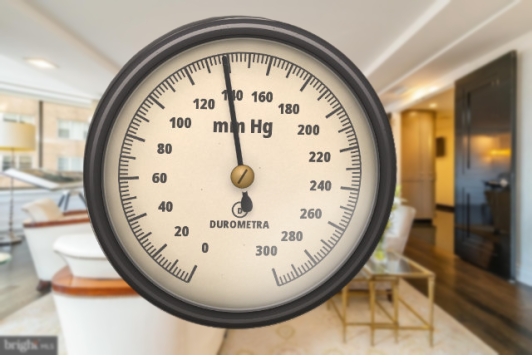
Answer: 138; mmHg
